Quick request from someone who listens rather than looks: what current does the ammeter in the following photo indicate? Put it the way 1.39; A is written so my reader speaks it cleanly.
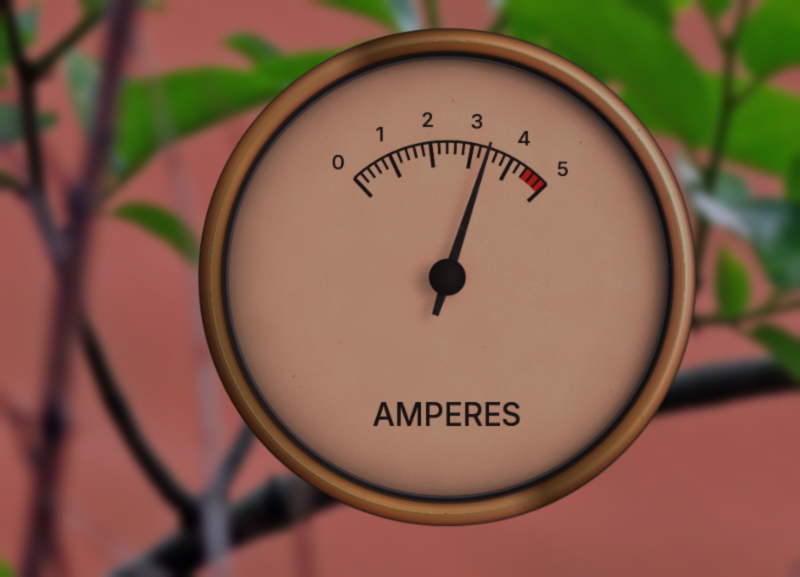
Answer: 3.4; A
